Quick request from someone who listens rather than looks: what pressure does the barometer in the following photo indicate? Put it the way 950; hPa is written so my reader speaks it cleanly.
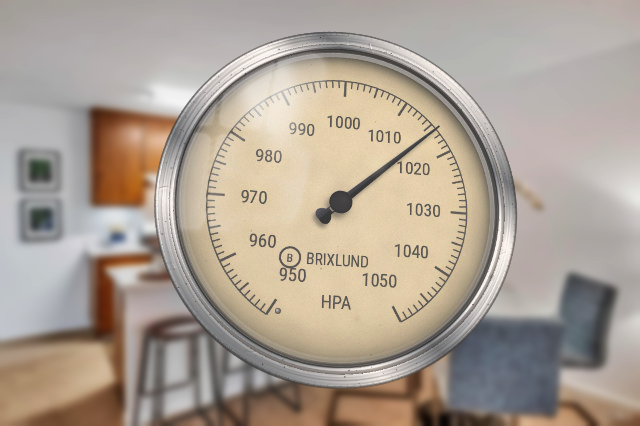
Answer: 1016; hPa
